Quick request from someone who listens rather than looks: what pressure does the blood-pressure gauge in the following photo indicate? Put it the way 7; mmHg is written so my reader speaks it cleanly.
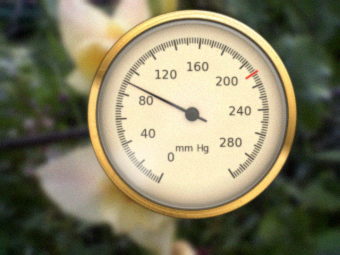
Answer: 90; mmHg
